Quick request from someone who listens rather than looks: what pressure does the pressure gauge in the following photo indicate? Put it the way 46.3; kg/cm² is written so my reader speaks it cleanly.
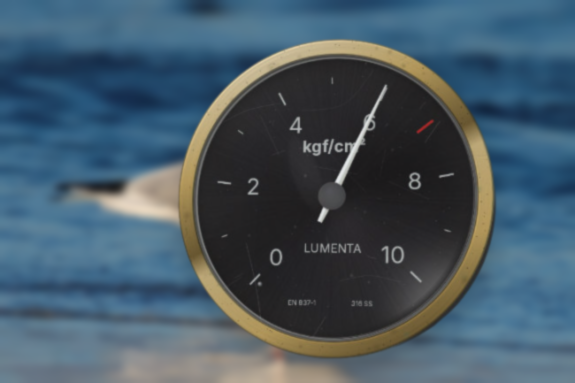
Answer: 6; kg/cm²
